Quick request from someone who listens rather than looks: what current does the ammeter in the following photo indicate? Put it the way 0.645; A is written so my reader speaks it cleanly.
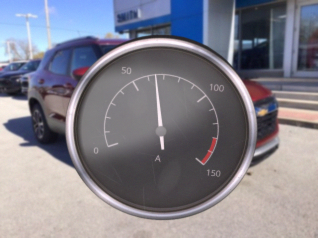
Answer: 65; A
